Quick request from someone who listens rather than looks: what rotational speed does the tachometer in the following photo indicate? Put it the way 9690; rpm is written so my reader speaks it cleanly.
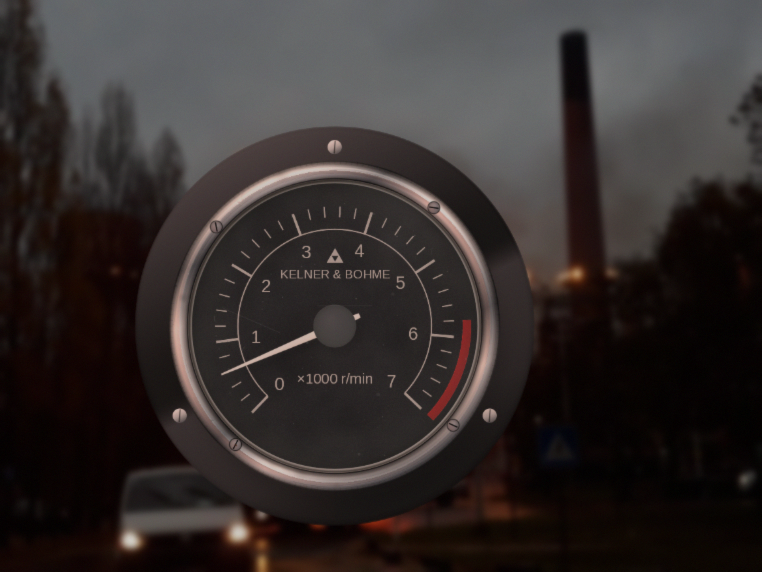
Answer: 600; rpm
